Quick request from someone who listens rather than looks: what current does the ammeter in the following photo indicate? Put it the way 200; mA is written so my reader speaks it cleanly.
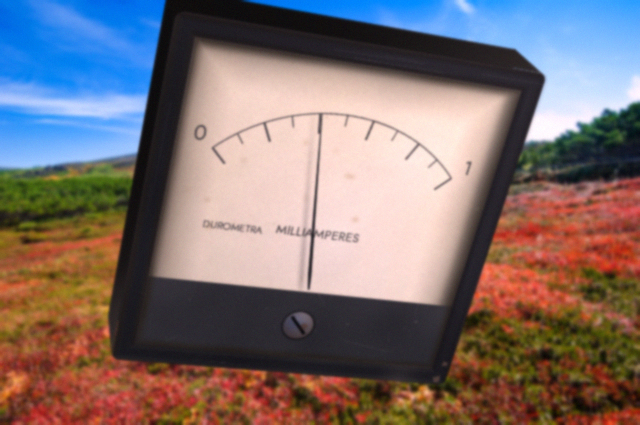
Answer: 0.4; mA
